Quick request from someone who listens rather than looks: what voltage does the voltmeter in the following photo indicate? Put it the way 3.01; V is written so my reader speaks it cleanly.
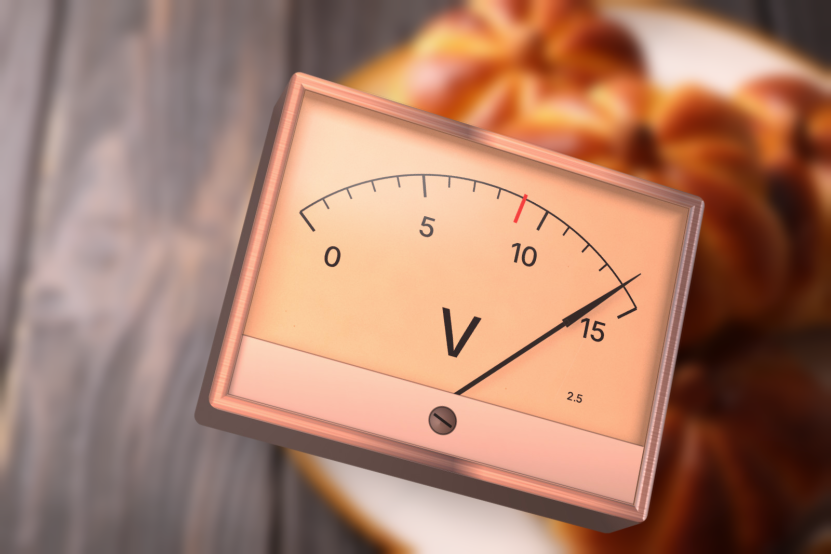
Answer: 14; V
